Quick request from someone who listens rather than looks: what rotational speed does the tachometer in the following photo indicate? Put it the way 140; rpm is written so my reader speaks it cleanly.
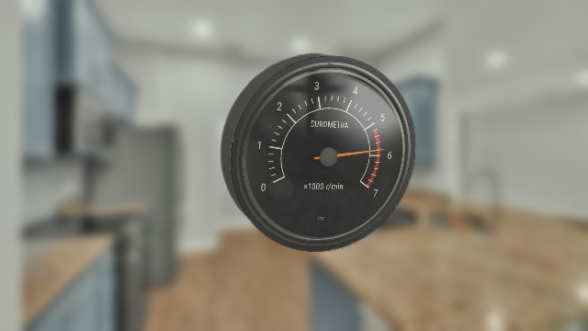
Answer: 5800; rpm
